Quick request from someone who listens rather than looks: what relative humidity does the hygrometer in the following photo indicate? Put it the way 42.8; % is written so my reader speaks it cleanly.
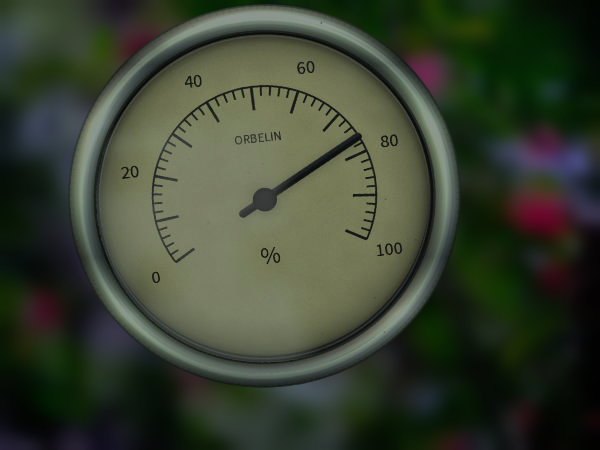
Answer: 76; %
